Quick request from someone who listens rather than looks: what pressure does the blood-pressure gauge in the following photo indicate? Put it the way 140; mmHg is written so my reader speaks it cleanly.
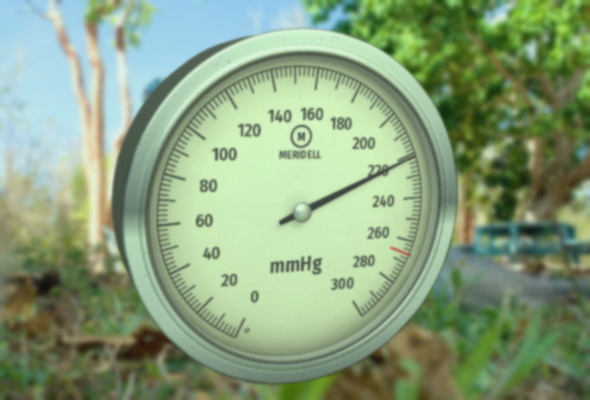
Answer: 220; mmHg
